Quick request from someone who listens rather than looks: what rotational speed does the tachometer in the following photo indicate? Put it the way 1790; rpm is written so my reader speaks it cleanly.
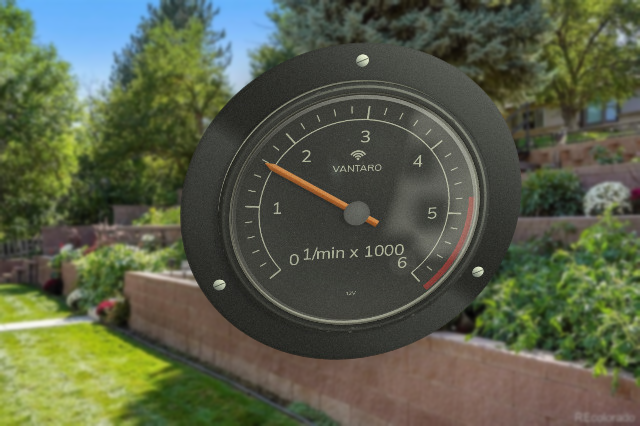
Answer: 1600; rpm
